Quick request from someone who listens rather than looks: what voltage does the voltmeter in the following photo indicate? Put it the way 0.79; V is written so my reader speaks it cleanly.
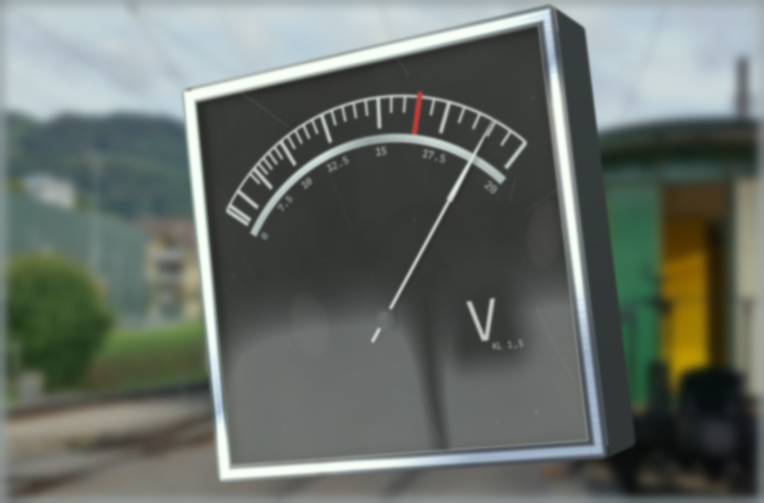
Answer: 19; V
